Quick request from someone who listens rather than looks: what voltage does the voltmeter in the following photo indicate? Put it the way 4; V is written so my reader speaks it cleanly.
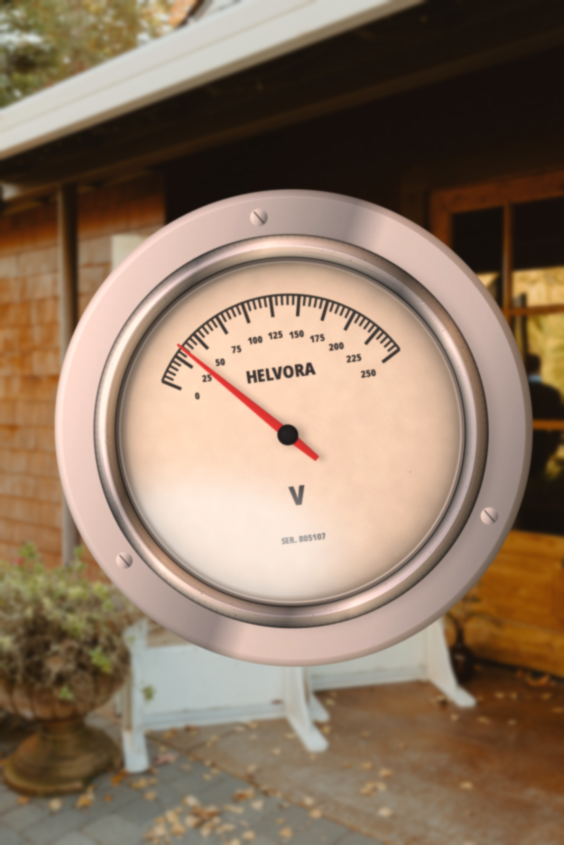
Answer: 35; V
